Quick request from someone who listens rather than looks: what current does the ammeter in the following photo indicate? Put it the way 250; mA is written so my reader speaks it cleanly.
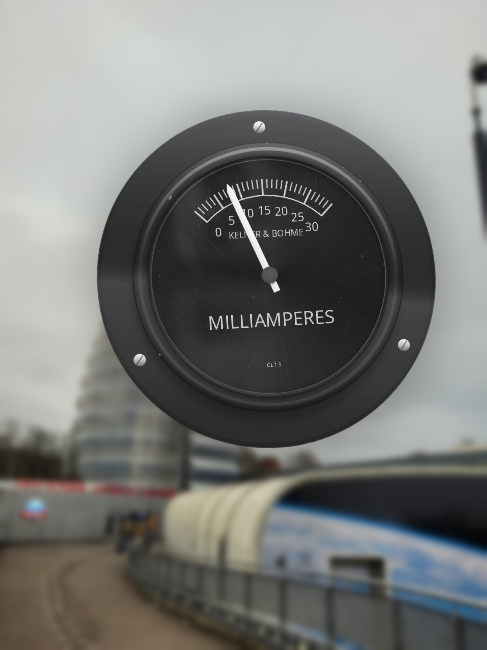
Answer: 8; mA
